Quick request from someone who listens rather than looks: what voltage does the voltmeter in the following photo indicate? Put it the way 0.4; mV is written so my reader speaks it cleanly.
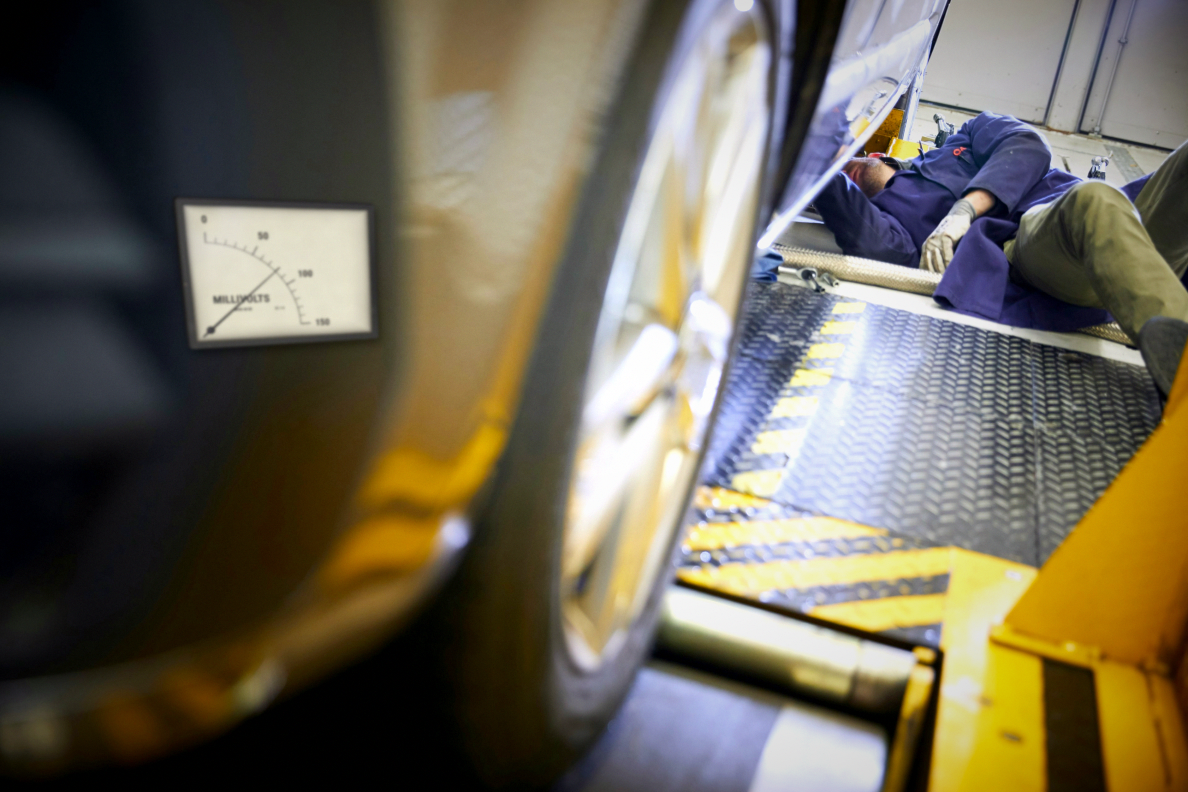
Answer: 80; mV
